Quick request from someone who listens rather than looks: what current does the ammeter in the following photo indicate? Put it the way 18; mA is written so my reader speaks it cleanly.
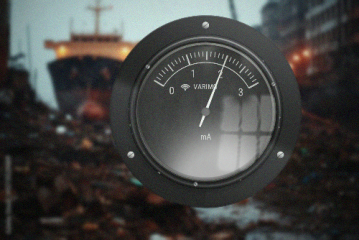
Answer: 2; mA
